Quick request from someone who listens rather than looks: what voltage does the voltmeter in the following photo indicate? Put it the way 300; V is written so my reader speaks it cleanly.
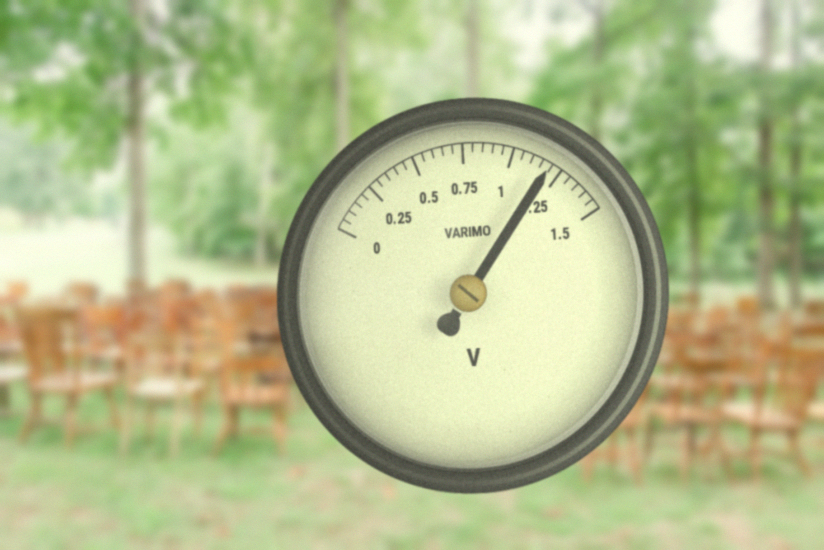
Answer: 1.2; V
